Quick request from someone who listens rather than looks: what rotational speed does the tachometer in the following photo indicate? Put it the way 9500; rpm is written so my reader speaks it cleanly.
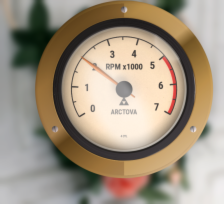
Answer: 2000; rpm
